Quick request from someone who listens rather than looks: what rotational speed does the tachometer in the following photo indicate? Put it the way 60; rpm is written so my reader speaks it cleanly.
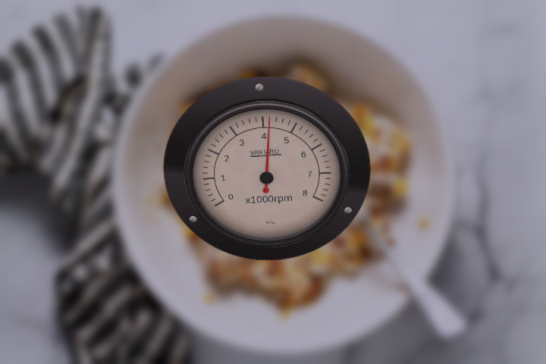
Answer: 4200; rpm
